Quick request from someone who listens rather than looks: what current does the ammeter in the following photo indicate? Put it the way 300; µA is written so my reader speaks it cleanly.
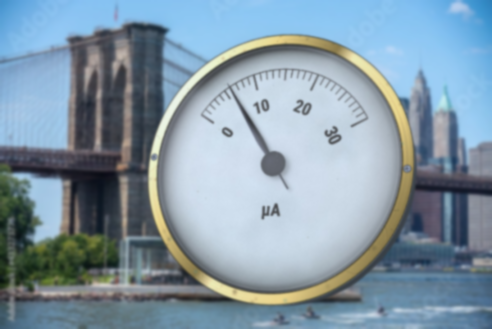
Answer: 6; µA
